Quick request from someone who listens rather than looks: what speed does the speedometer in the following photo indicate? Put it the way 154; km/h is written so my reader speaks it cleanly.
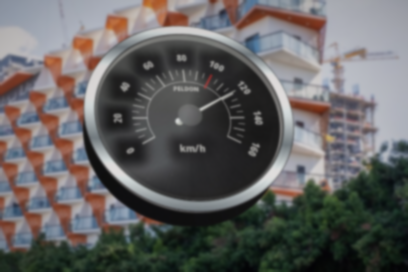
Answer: 120; km/h
